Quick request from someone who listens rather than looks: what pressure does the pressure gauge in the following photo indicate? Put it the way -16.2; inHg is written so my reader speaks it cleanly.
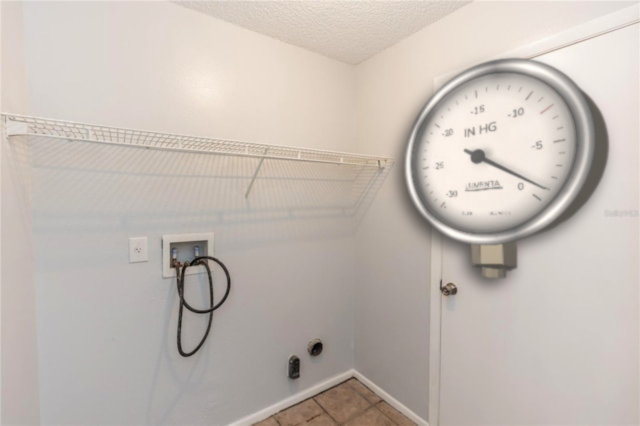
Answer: -1; inHg
